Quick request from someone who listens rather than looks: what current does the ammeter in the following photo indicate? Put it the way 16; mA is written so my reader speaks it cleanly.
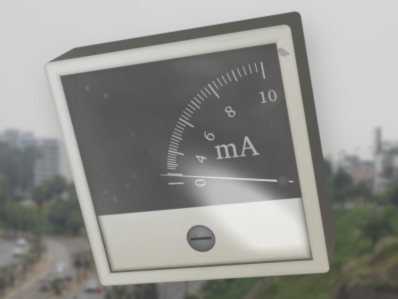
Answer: 2; mA
